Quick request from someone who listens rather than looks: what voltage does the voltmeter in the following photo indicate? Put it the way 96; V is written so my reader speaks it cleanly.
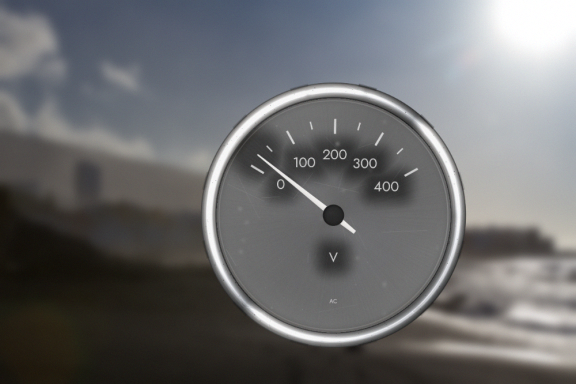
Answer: 25; V
